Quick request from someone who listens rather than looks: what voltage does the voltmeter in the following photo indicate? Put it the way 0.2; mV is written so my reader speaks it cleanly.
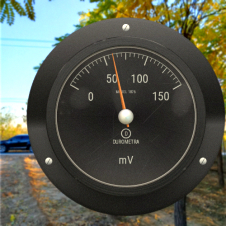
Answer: 60; mV
